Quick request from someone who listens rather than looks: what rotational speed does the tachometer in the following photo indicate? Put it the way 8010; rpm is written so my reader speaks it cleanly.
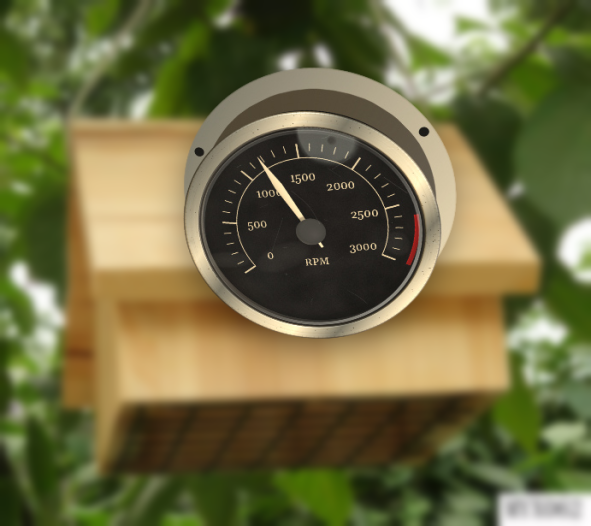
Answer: 1200; rpm
